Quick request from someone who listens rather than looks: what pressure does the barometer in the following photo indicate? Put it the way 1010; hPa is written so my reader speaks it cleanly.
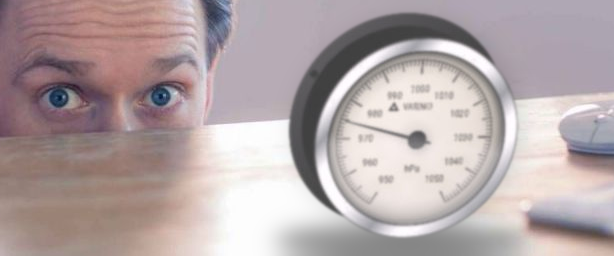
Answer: 975; hPa
